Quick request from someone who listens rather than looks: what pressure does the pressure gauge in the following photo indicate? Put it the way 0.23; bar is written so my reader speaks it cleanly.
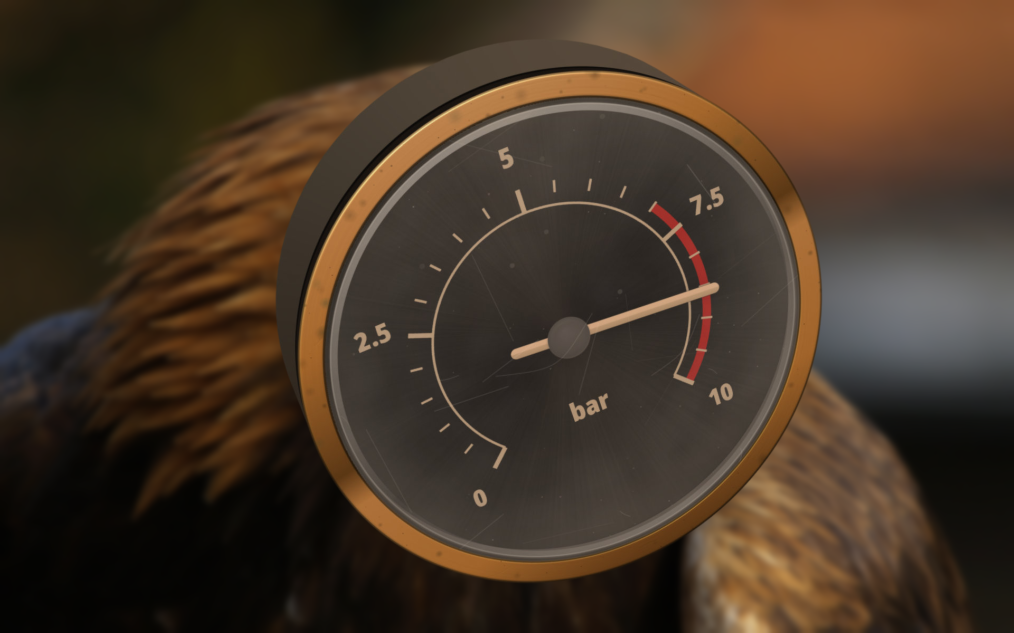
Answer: 8.5; bar
